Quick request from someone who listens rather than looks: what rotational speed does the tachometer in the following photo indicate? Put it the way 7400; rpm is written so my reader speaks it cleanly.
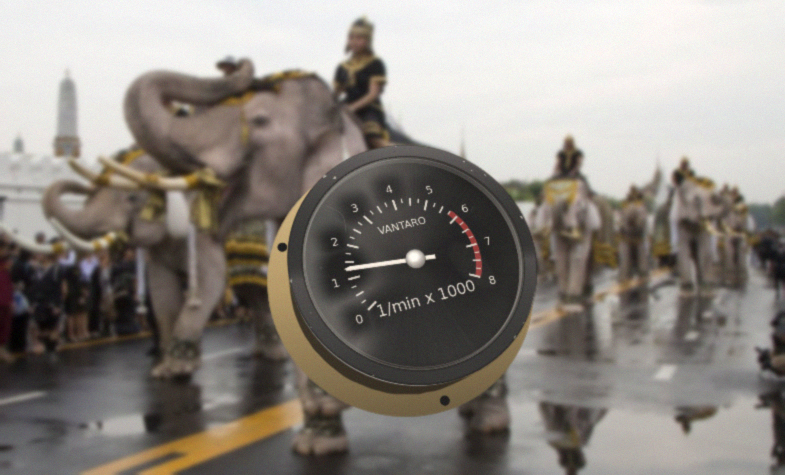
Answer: 1250; rpm
